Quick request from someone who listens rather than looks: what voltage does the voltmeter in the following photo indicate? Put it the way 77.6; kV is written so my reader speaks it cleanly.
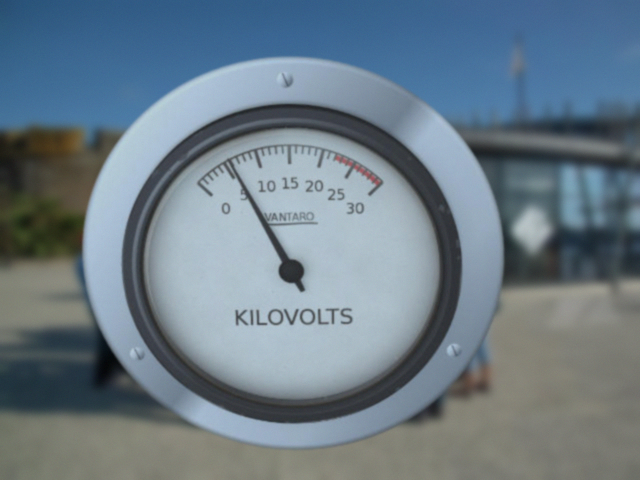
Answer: 6; kV
